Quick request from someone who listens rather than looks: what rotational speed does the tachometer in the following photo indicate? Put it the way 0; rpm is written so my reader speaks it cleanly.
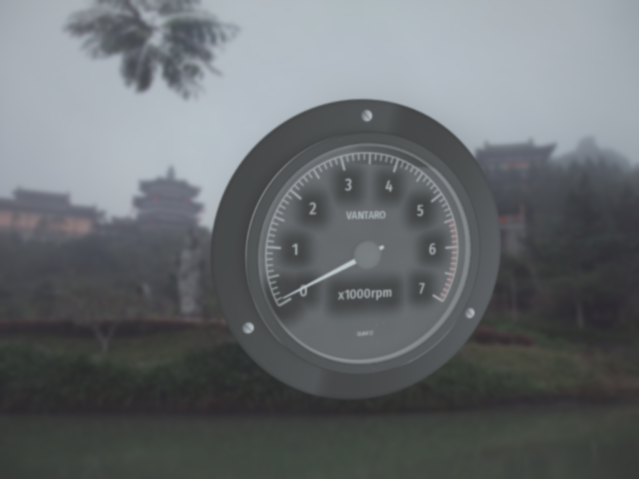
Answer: 100; rpm
